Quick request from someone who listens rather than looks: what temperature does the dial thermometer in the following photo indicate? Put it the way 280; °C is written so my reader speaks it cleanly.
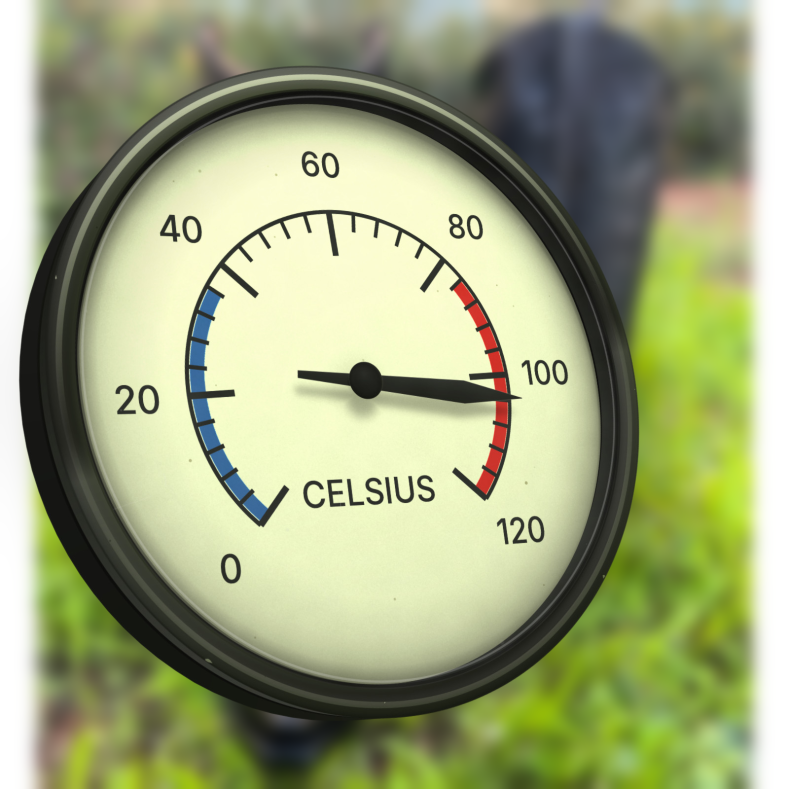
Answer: 104; °C
